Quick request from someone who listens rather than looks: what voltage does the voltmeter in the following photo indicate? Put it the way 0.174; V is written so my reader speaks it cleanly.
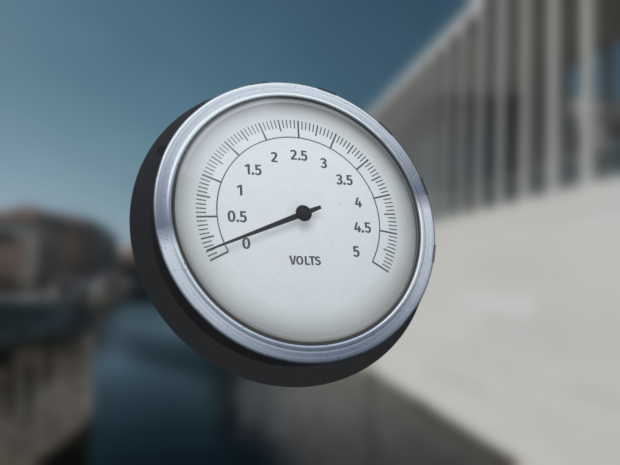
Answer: 0.1; V
